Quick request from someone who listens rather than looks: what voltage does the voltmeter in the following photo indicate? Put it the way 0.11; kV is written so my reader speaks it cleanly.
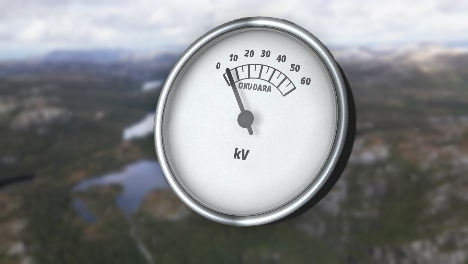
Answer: 5; kV
